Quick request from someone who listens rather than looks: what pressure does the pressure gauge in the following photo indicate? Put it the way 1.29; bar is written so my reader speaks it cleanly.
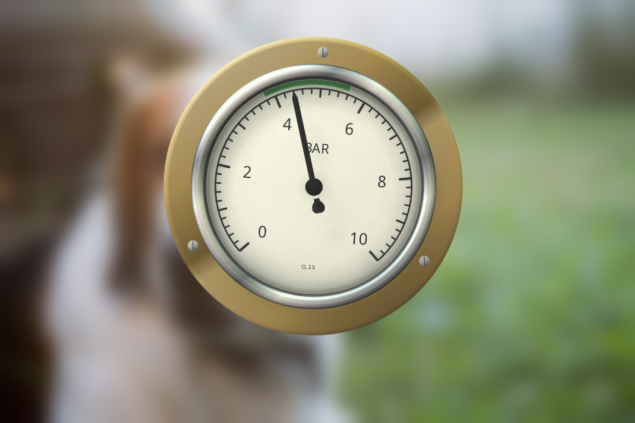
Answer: 4.4; bar
